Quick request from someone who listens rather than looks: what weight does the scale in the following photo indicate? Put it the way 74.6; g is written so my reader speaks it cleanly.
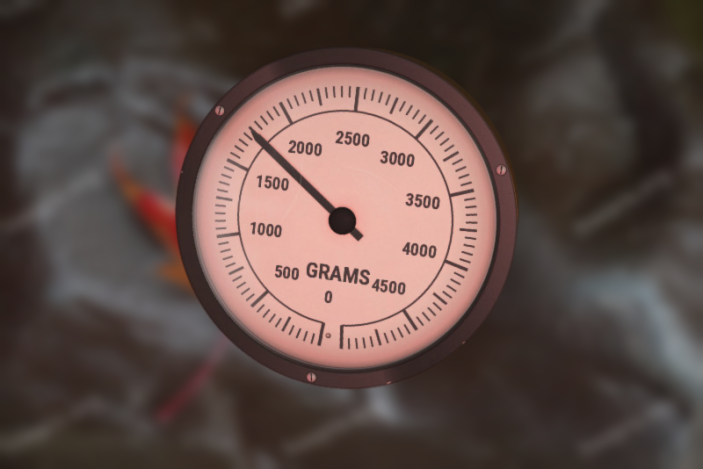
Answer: 1750; g
